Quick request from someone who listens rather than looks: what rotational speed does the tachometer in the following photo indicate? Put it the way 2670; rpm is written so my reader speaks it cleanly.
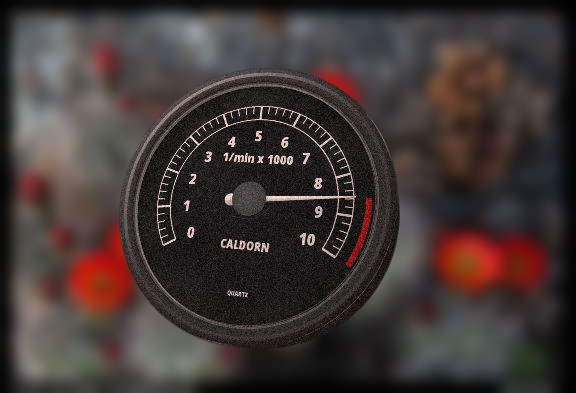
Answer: 8600; rpm
